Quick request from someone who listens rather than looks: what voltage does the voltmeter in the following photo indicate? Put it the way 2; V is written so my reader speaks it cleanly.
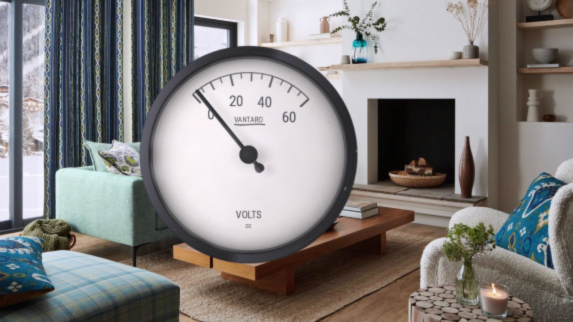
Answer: 2.5; V
